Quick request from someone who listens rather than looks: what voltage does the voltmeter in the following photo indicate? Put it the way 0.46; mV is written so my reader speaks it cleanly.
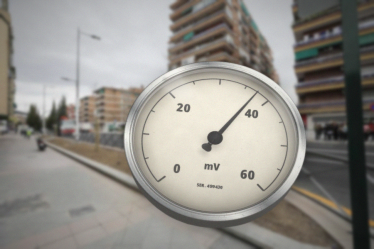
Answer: 37.5; mV
